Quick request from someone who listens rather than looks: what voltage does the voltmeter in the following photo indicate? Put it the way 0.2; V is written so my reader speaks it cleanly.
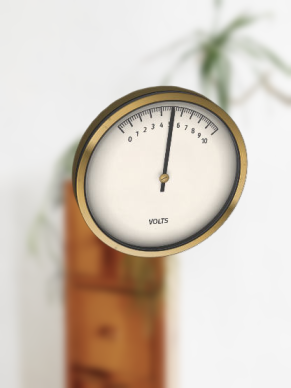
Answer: 5; V
